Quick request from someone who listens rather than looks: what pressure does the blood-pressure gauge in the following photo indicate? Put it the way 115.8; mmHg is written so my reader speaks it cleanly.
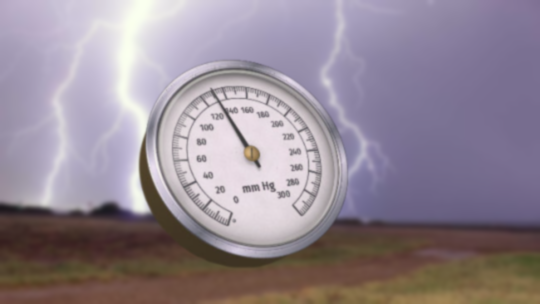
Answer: 130; mmHg
